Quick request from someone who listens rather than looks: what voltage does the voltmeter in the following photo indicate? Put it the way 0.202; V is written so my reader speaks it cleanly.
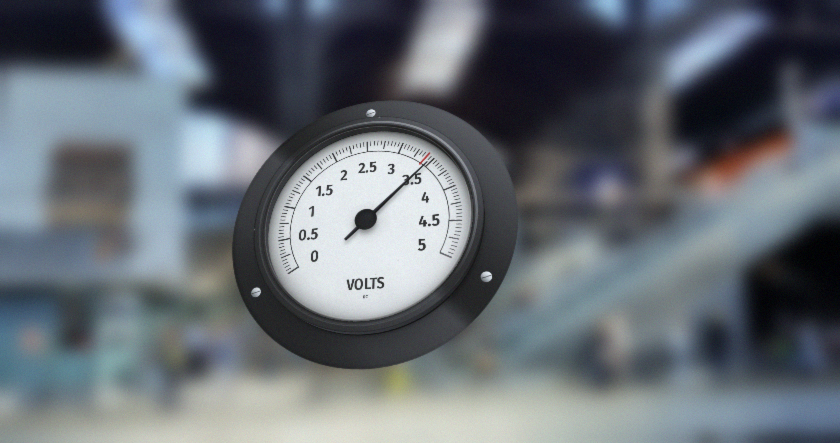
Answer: 3.5; V
